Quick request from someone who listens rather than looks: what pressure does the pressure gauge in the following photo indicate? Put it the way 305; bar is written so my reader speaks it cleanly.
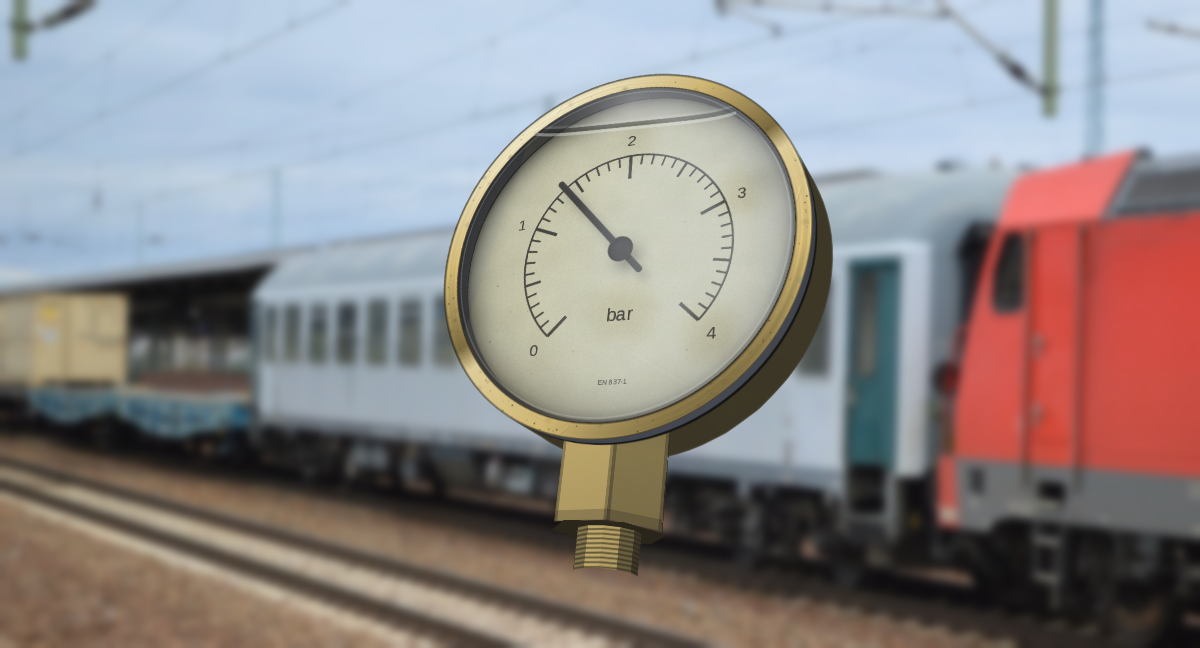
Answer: 1.4; bar
